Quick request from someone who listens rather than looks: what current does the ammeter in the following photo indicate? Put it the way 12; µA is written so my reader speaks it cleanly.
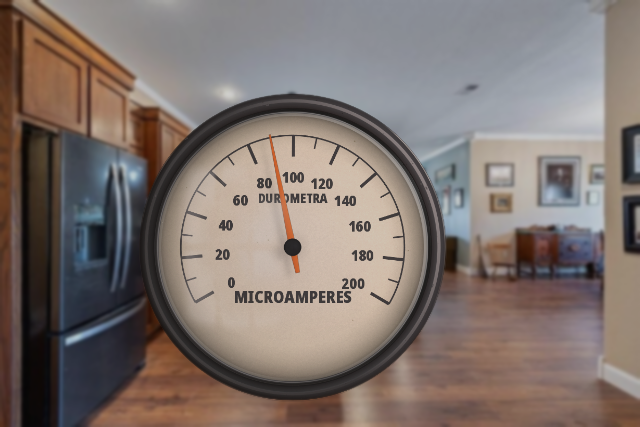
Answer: 90; µA
